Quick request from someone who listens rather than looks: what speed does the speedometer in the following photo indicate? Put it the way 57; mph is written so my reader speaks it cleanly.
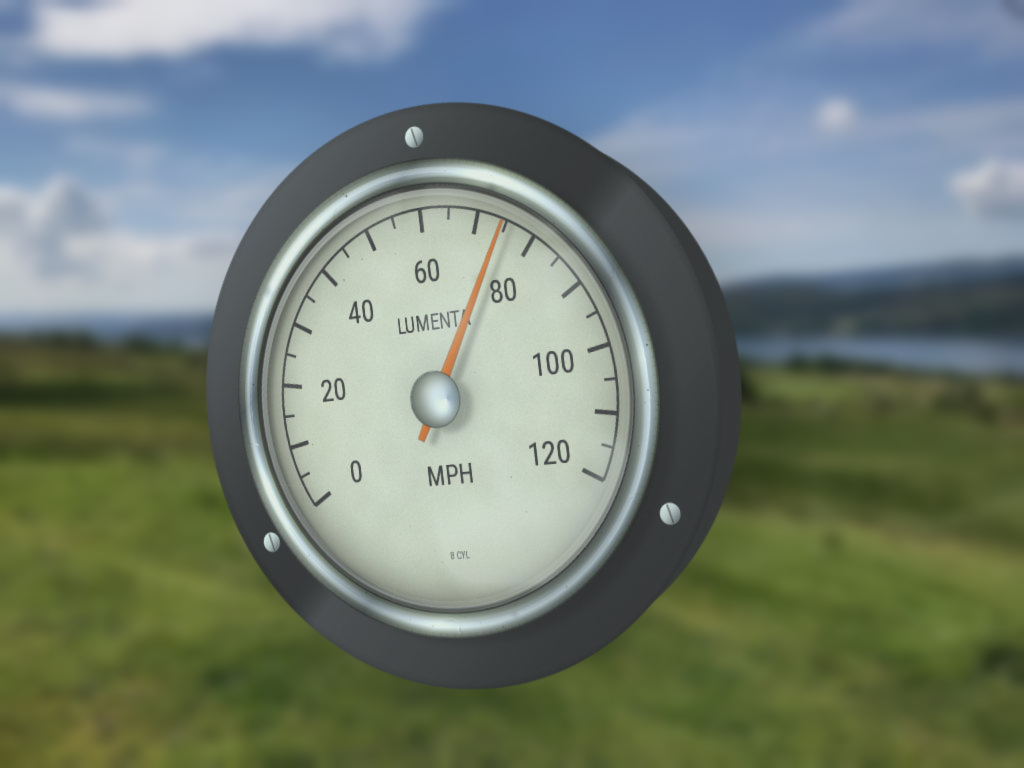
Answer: 75; mph
